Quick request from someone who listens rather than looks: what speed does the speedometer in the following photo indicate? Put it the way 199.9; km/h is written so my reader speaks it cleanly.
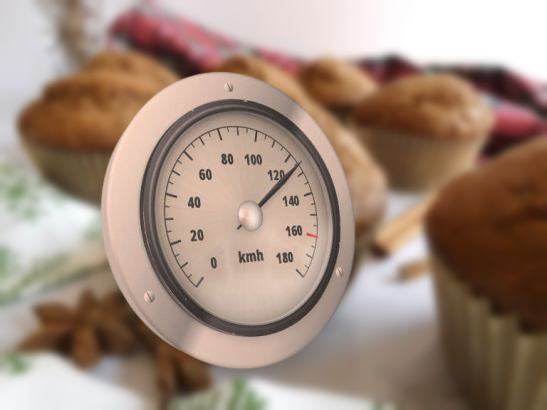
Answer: 125; km/h
